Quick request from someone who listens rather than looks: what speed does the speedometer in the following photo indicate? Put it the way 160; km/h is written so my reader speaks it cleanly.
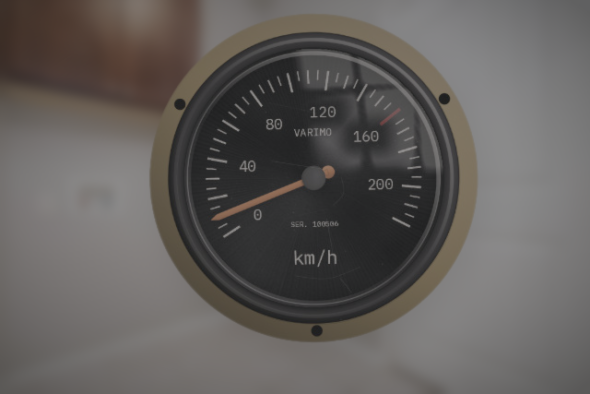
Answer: 10; km/h
